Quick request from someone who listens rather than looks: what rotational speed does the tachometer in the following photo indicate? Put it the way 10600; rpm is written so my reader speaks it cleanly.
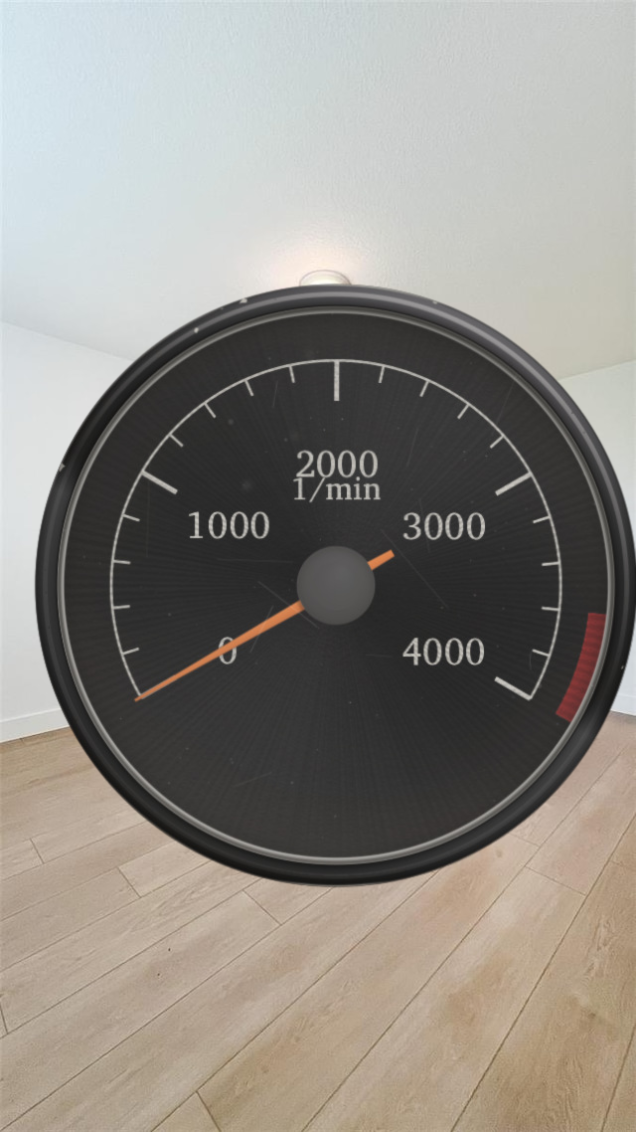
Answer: 0; rpm
